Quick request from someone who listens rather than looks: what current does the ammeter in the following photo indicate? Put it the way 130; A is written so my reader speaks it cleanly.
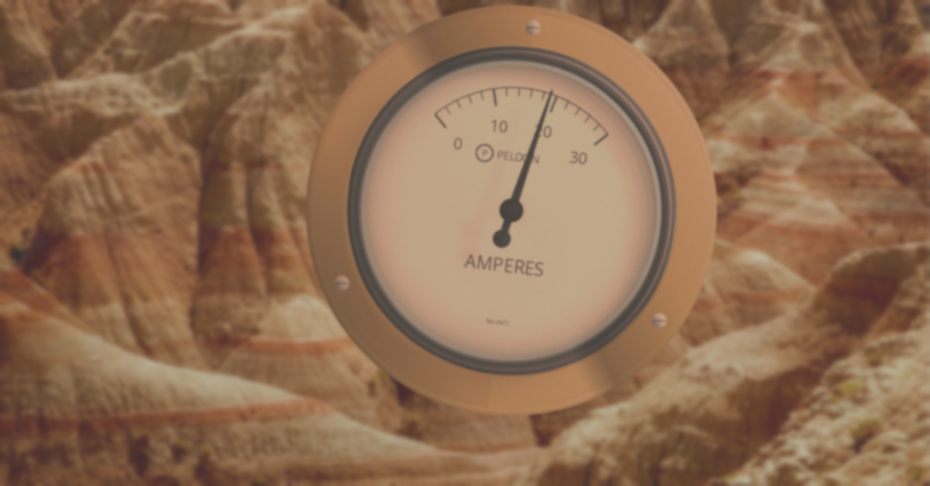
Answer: 19; A
